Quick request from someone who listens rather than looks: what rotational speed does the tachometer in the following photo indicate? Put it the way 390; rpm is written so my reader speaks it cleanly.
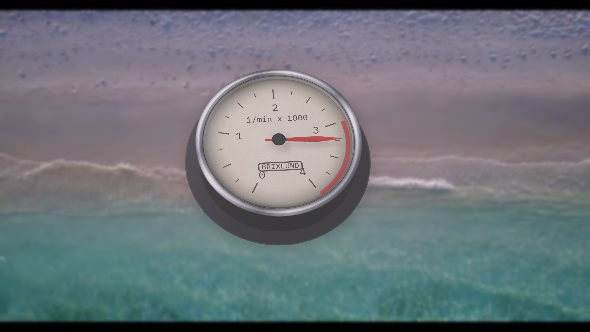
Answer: 3250; rpm
